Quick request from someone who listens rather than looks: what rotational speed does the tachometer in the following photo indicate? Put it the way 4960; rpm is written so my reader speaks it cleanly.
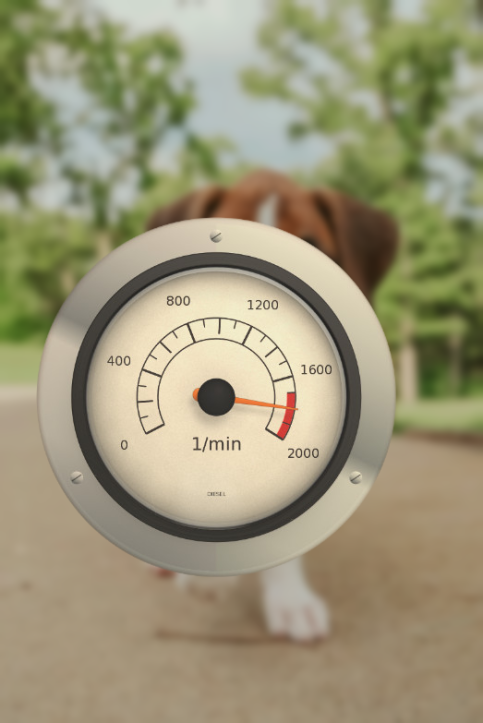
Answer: 1800; rpm
